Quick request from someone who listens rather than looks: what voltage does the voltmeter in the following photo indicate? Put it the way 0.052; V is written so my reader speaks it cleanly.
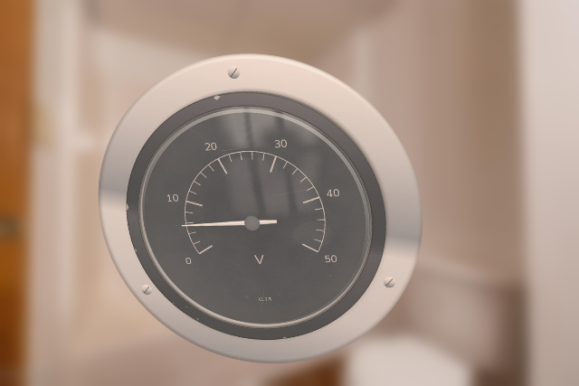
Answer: 6; V
